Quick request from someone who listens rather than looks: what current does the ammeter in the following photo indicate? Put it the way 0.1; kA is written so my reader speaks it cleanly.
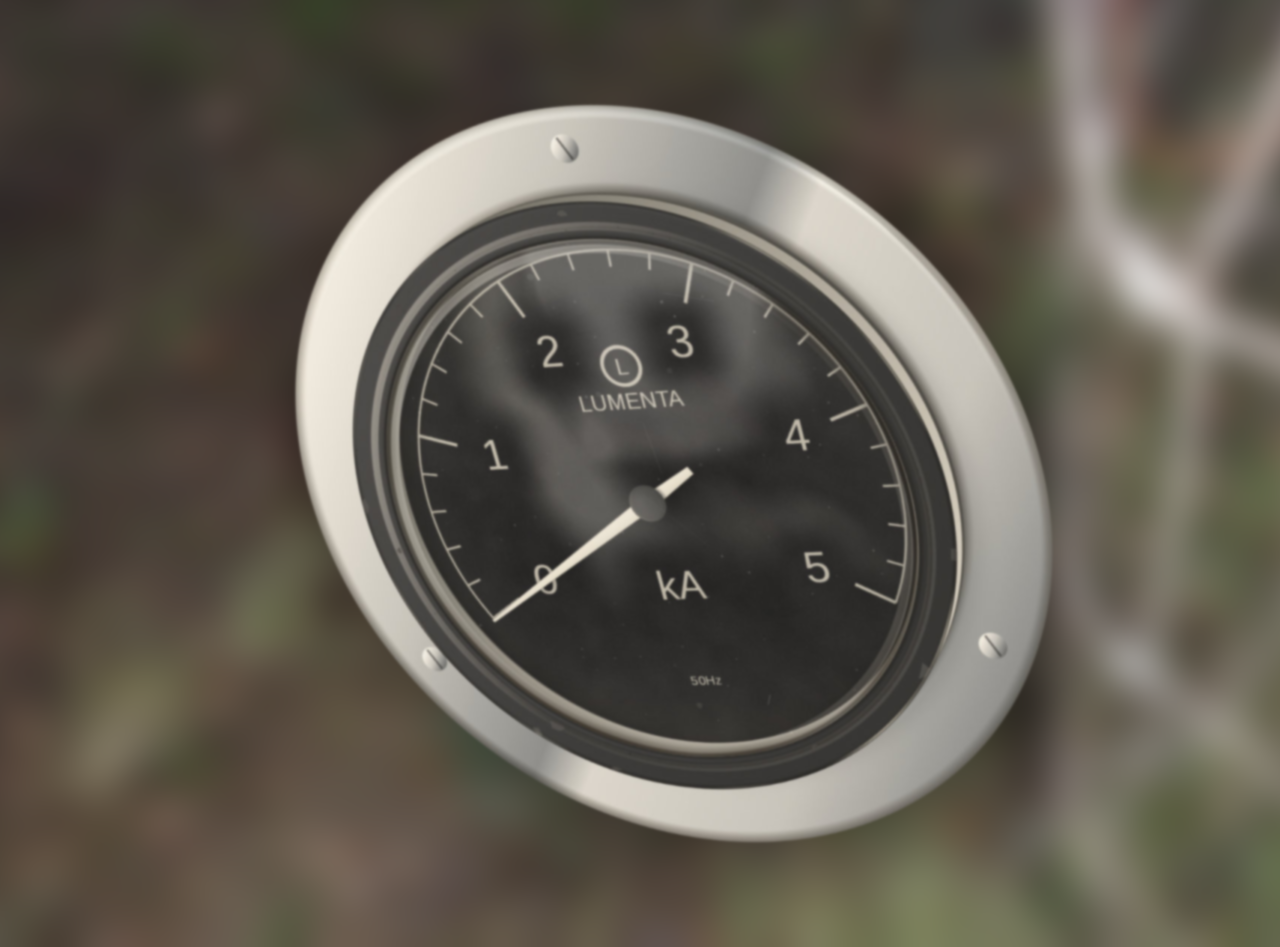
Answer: 0; kA
